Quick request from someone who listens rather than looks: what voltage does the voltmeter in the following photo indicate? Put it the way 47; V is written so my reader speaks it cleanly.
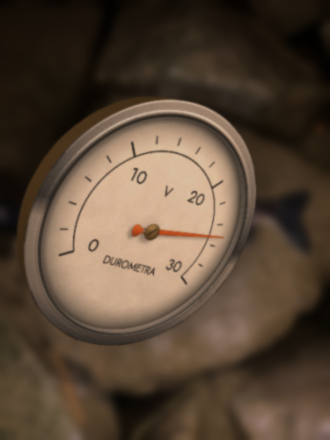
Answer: 25; V
